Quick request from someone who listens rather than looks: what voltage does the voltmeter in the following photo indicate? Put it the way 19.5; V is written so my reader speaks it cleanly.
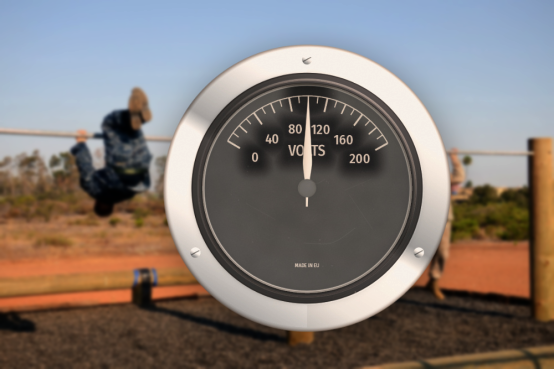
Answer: 100; V
